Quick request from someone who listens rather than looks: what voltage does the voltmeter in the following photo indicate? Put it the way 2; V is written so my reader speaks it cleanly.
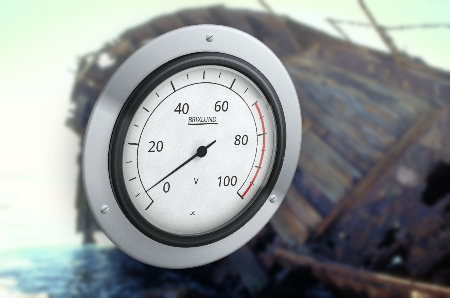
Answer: 5; V
